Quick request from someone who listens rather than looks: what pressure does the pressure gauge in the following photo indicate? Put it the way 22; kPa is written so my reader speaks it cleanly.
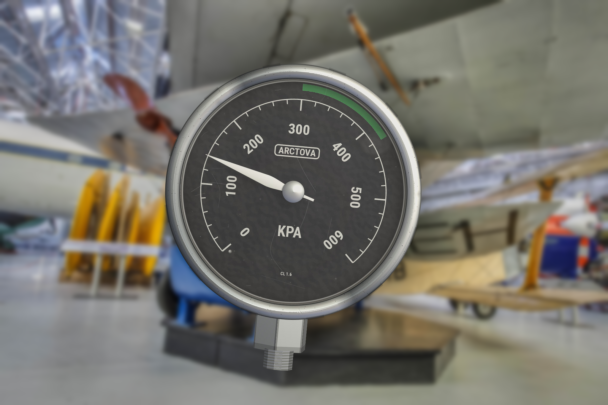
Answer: 140; kPa
